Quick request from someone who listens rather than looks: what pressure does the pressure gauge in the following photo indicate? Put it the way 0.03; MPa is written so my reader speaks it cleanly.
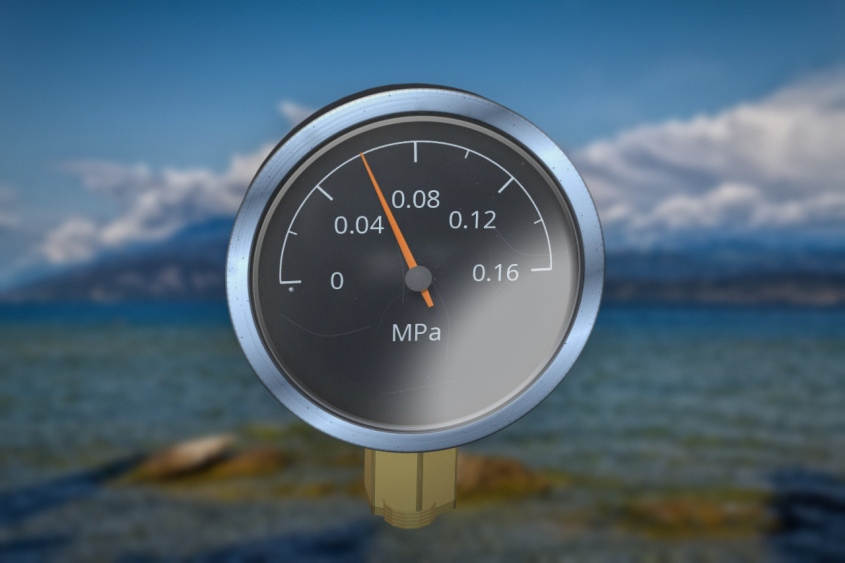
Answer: 0.06; MPa
